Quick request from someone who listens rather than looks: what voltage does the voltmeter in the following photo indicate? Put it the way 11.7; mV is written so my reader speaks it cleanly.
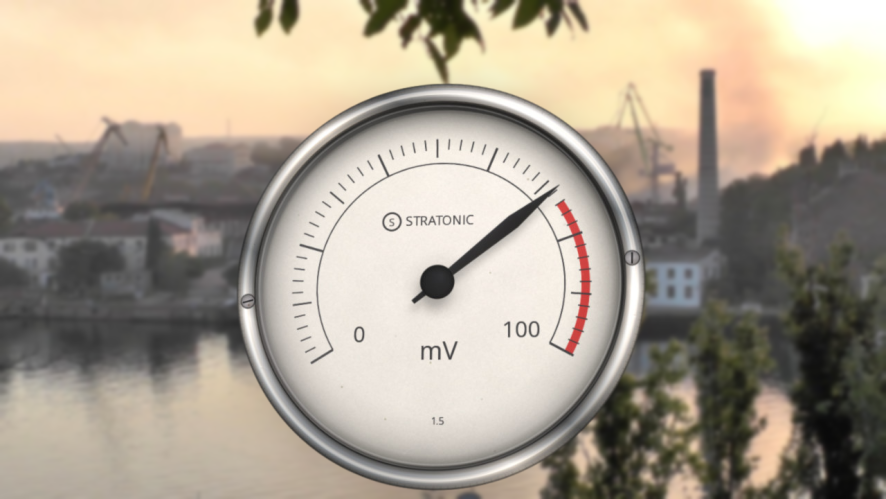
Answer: 72; mV
